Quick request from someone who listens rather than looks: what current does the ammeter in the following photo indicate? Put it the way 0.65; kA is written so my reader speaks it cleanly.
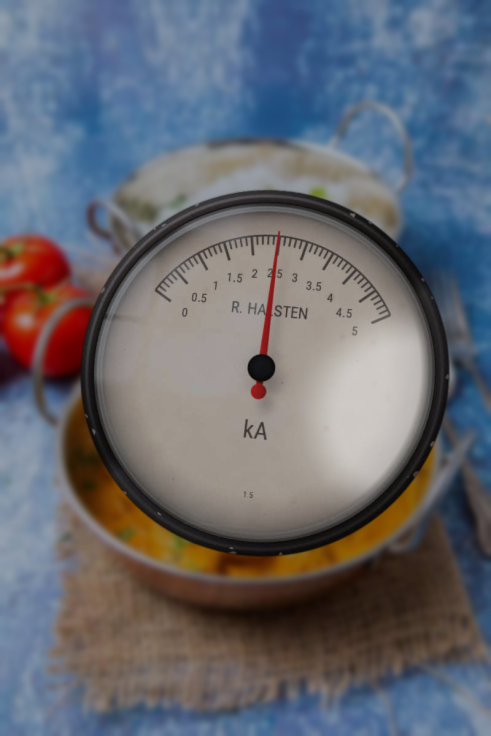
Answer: 2.5; kA
